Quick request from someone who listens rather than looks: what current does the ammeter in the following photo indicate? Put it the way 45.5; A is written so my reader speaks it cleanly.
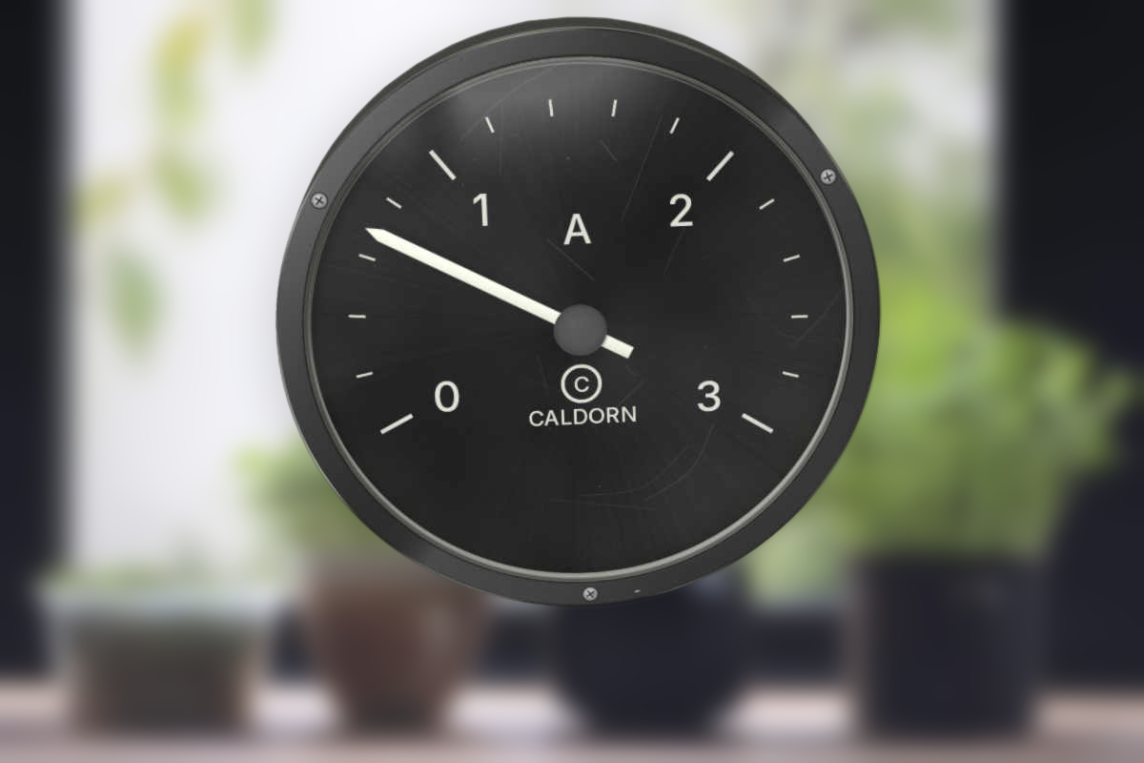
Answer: 0.7; A
